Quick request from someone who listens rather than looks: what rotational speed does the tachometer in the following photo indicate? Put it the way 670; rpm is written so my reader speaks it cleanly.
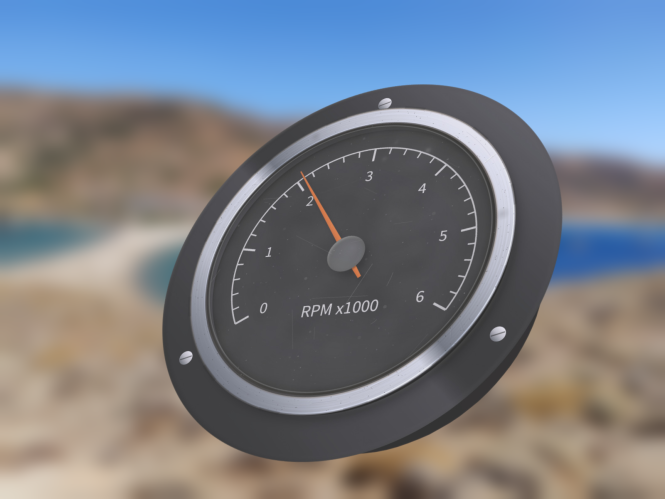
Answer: 2100; rpm
